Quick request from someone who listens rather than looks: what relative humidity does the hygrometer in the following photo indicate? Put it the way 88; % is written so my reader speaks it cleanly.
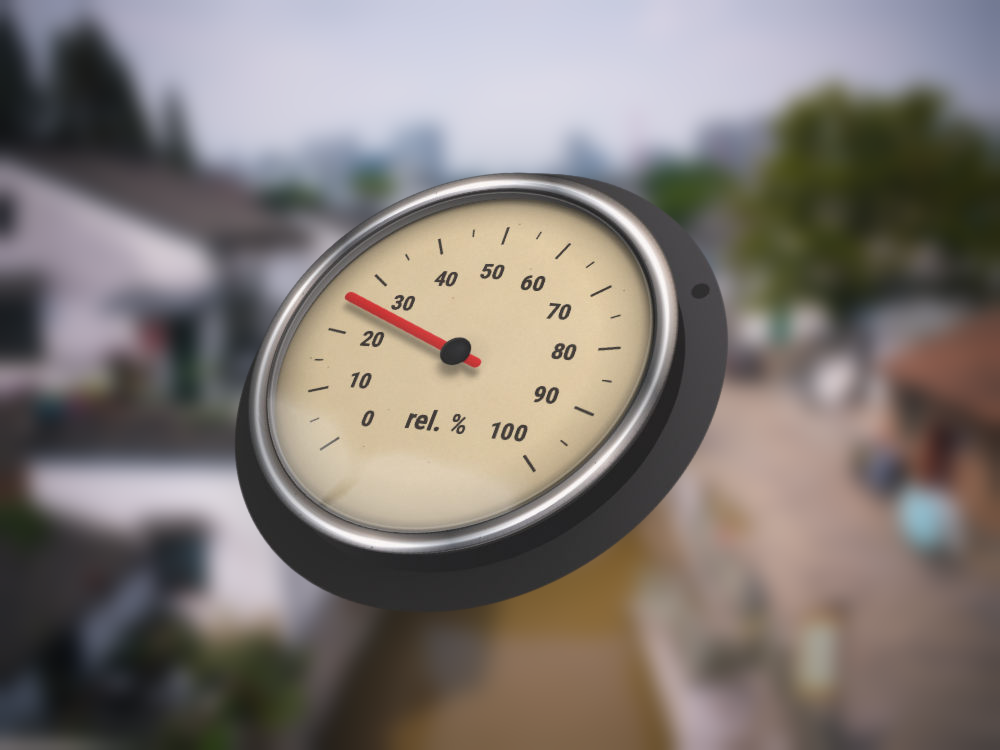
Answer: 25; %
